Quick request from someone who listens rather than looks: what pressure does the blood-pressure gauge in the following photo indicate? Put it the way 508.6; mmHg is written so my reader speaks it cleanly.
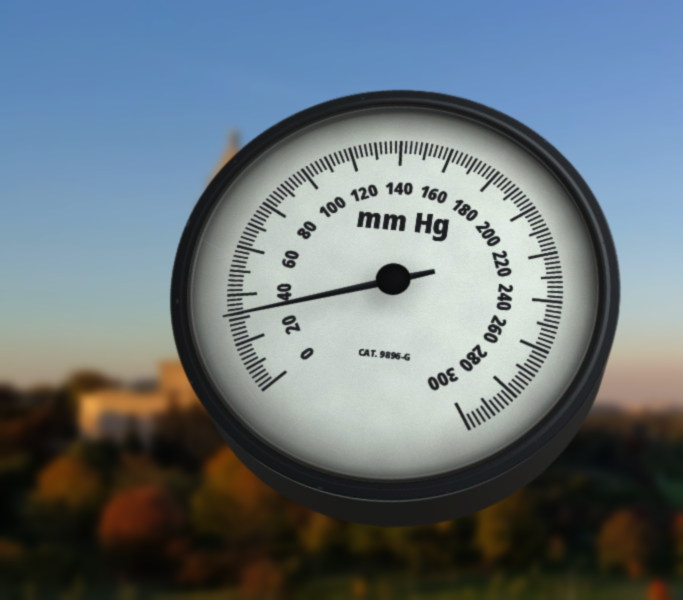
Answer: 30; mmHg
